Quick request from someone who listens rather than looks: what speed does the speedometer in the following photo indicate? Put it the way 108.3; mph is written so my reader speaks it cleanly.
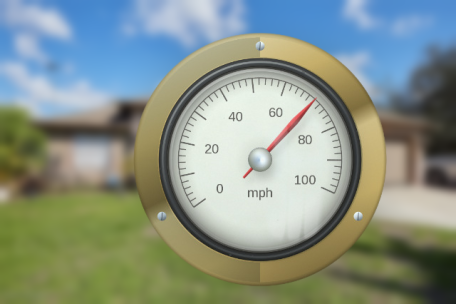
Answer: 70; mph
